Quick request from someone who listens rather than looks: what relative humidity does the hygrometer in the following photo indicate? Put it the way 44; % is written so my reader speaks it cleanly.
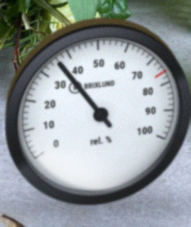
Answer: 36; %
